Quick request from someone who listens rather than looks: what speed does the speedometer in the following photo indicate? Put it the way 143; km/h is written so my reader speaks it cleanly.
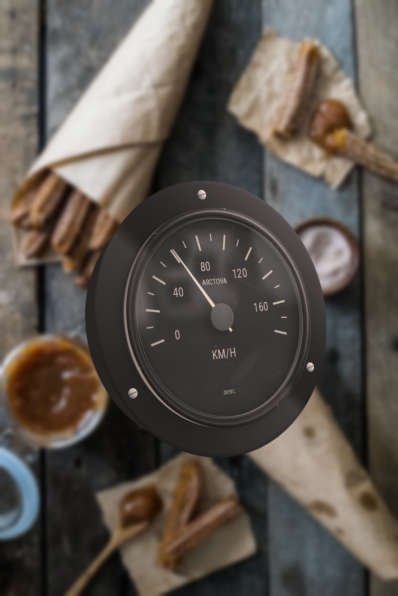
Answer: 60; km/h
